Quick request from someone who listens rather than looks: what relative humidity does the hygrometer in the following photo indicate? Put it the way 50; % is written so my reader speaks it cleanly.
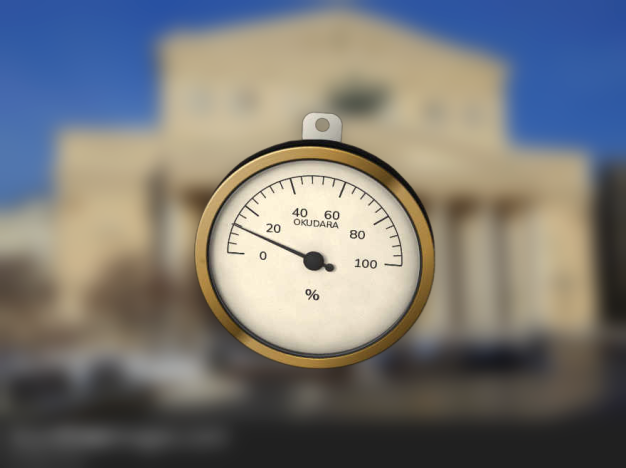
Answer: 12; %
